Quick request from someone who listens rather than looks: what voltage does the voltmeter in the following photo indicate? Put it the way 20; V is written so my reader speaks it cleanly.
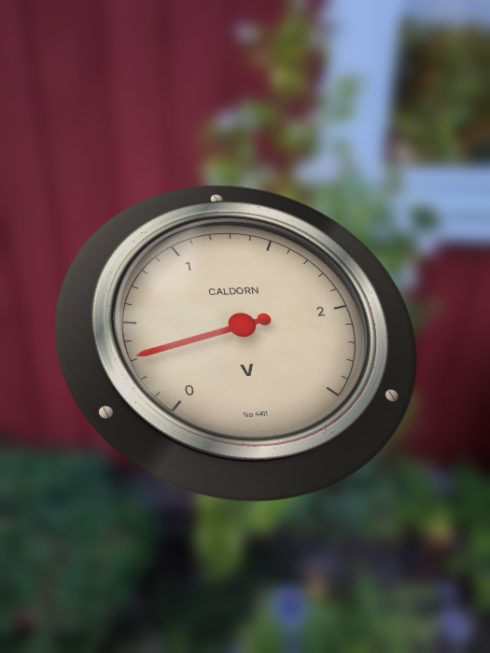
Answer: 0.3; V
